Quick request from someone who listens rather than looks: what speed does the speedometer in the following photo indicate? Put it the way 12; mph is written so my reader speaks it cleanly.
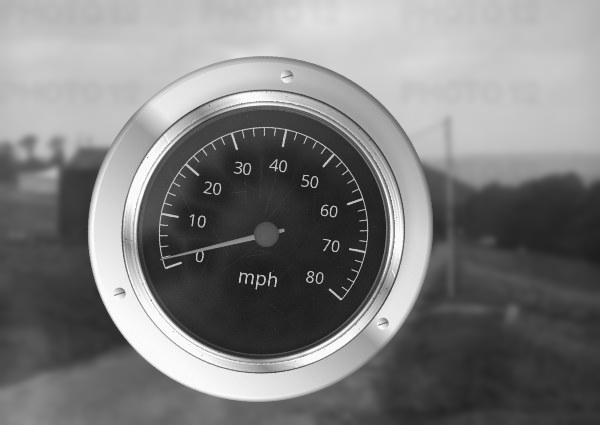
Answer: 2; mph
